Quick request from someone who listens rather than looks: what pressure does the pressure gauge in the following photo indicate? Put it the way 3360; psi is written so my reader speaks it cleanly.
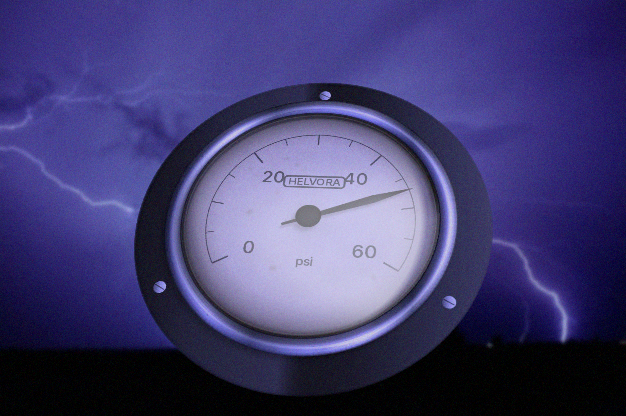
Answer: 47.5; psi
